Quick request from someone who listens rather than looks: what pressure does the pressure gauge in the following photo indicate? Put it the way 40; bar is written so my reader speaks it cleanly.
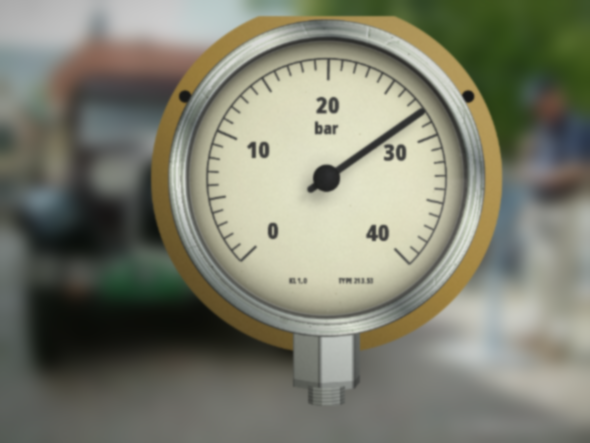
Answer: 28; bar
